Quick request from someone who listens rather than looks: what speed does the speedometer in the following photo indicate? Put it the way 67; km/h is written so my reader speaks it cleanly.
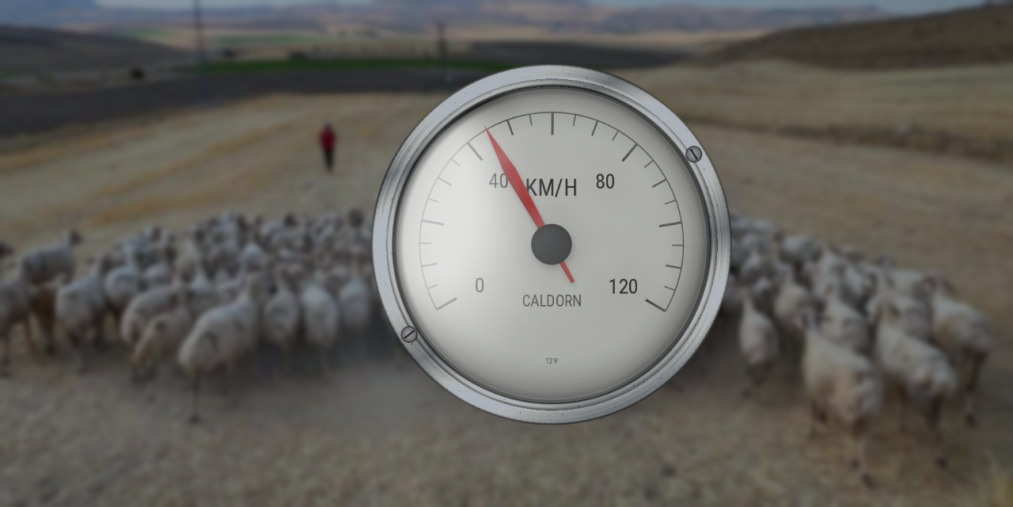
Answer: 45; km/h
